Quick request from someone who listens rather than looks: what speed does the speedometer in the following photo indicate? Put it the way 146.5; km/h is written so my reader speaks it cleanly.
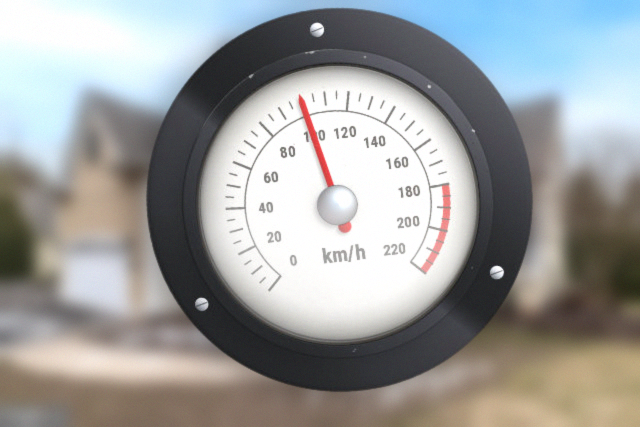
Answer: 100; km/h
